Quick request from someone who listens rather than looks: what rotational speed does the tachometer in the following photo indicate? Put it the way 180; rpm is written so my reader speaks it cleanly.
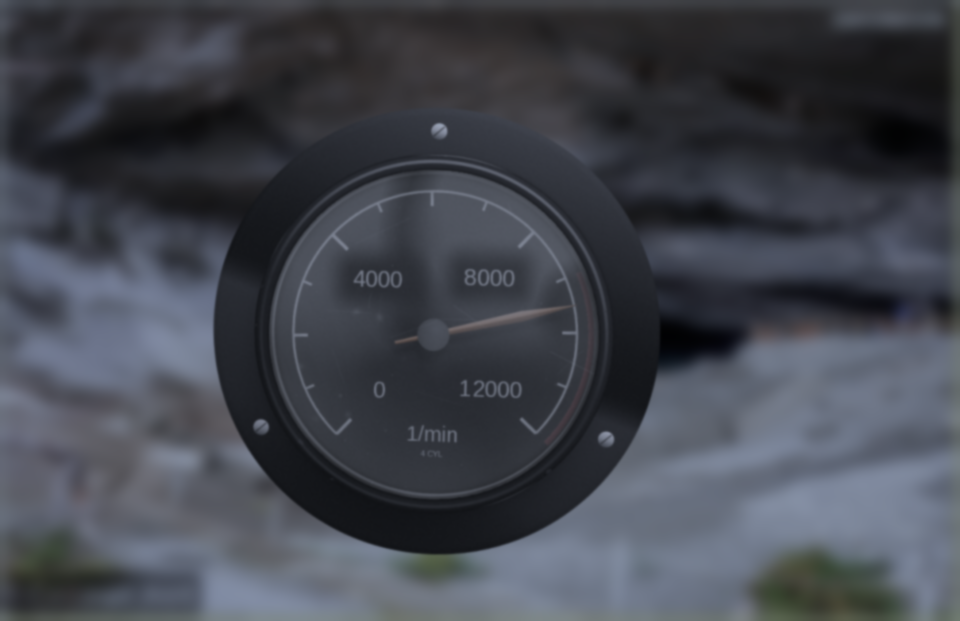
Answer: 9500; rpm
